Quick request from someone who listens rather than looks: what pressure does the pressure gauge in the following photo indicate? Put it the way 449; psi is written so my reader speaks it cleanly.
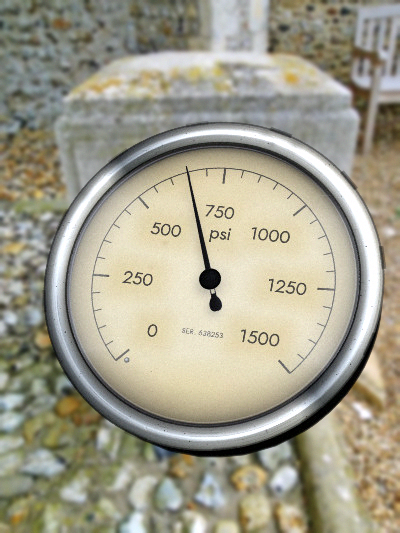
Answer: 650; psi
